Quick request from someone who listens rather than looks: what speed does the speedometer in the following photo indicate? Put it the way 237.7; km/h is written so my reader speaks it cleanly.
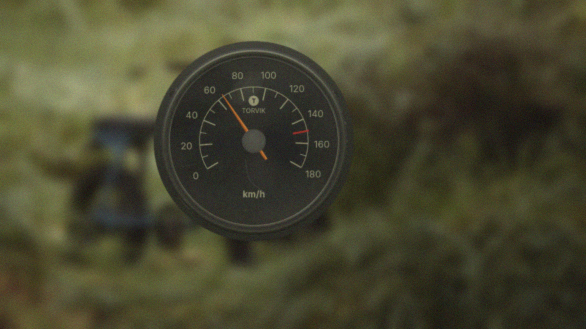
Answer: 65; km/h
